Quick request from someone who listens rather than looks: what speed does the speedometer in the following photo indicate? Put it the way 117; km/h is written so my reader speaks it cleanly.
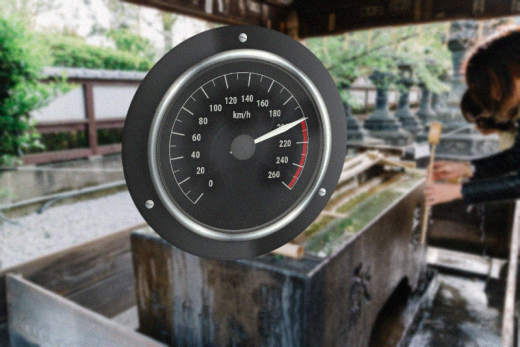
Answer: 200; km/h
